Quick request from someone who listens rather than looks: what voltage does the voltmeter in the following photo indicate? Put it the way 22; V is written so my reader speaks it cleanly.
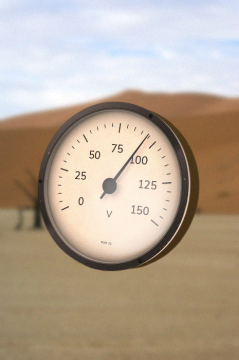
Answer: 95; V
